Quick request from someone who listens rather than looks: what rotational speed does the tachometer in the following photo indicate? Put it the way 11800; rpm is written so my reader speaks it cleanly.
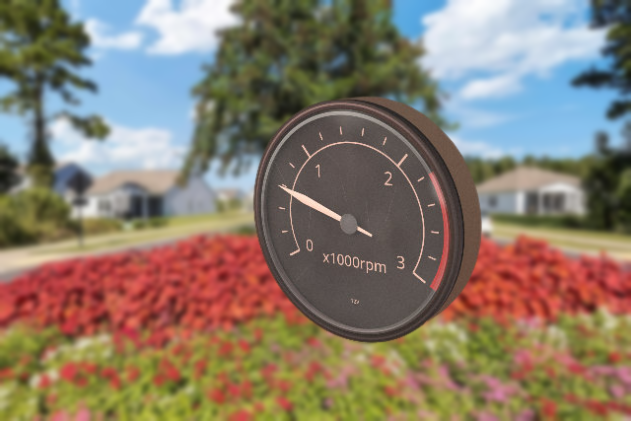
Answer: 600; rpm
